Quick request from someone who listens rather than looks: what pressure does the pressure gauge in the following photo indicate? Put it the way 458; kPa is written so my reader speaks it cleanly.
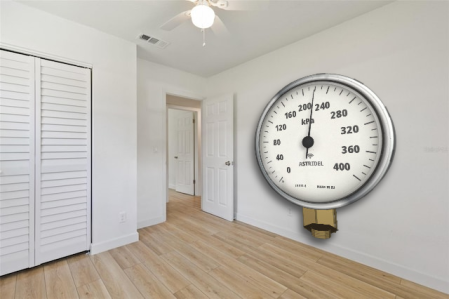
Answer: 220; kPa
